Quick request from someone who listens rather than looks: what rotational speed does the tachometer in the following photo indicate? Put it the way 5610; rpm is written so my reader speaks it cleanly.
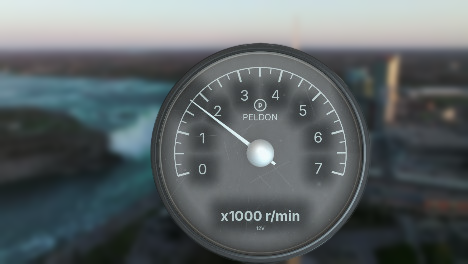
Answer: 1750; rpm
